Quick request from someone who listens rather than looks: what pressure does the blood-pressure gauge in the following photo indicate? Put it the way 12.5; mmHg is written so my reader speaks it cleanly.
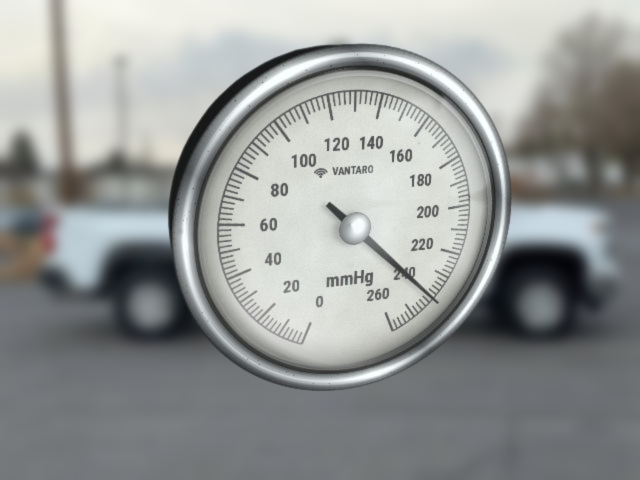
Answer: 240; mmHg
